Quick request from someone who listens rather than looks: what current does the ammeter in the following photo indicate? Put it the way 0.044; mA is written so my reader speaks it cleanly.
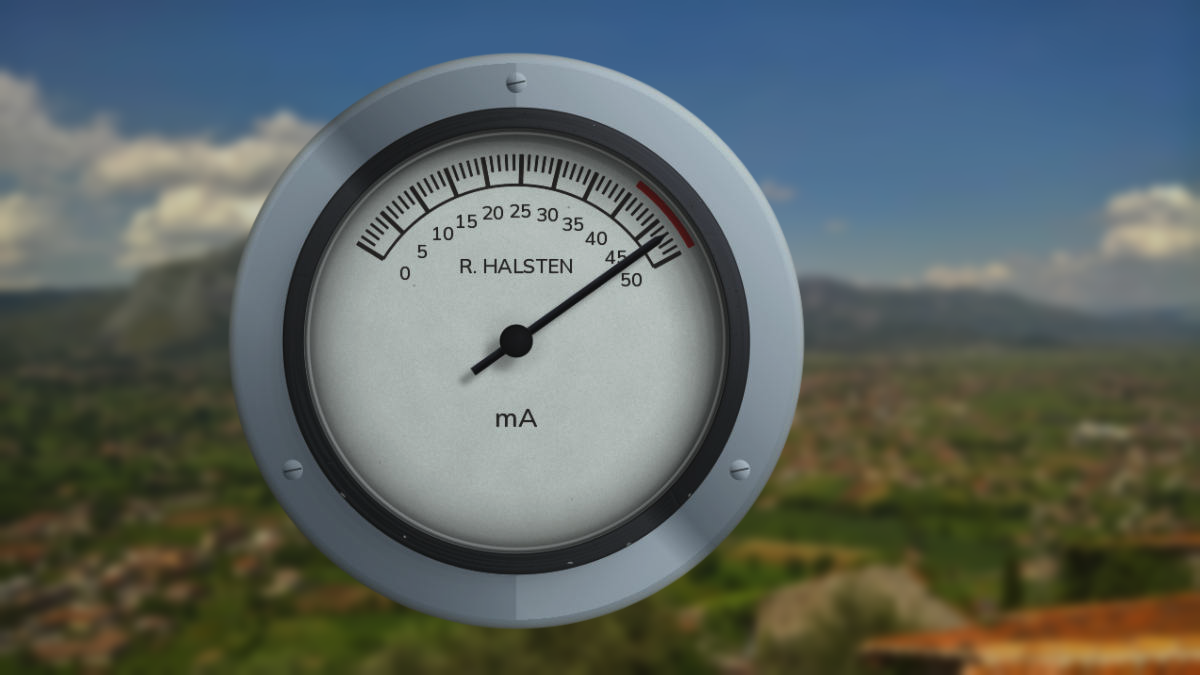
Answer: 47; mA
